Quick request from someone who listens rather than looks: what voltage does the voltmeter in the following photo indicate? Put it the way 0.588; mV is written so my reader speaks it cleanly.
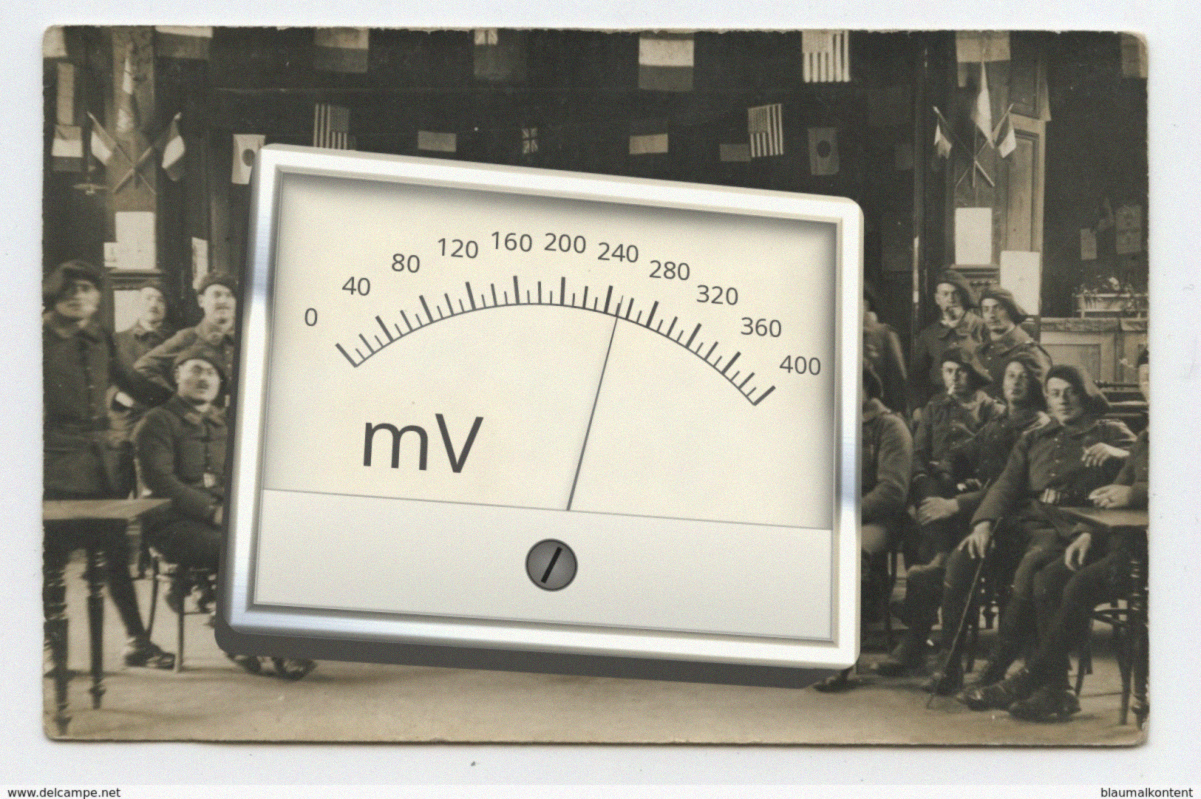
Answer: 250; mV
